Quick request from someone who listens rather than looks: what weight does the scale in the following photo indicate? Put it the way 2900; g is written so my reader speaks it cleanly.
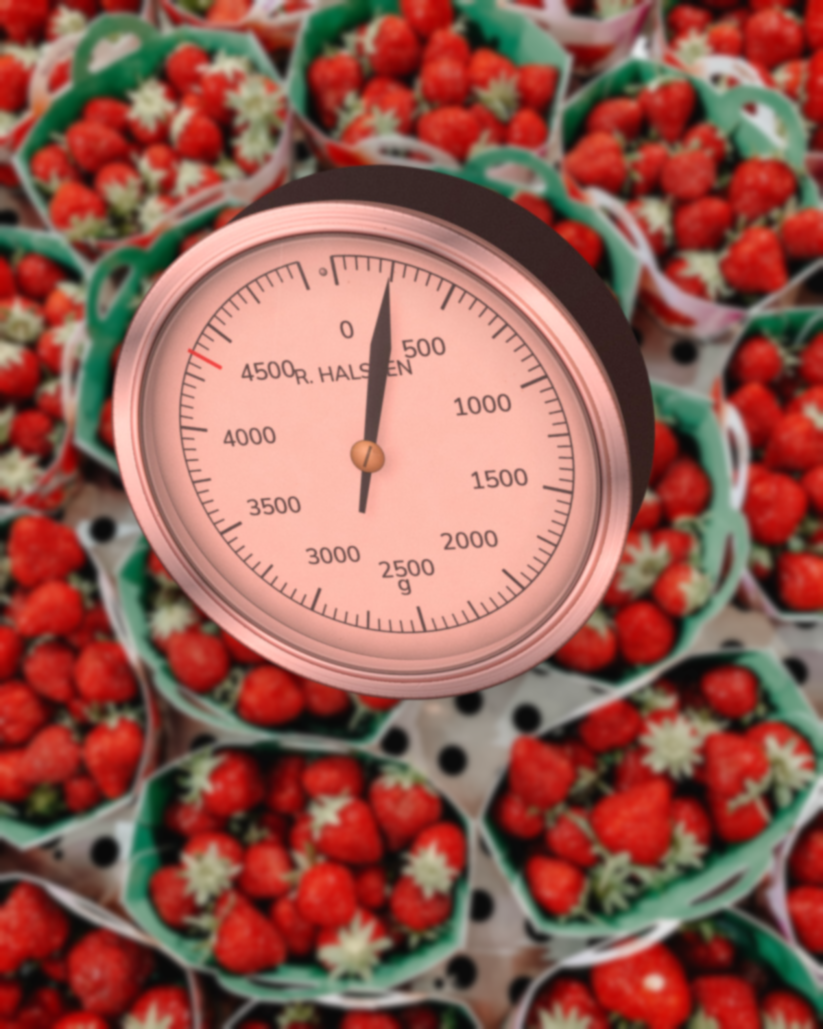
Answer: 250; g
